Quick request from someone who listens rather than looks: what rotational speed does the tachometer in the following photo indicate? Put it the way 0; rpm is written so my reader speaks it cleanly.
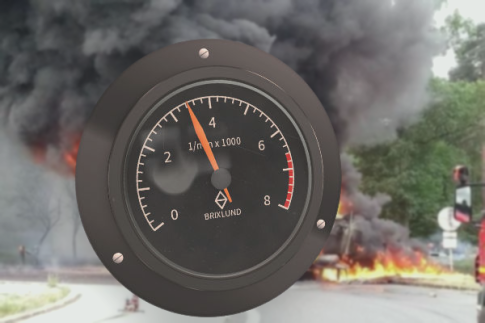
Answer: 3400; rpm
